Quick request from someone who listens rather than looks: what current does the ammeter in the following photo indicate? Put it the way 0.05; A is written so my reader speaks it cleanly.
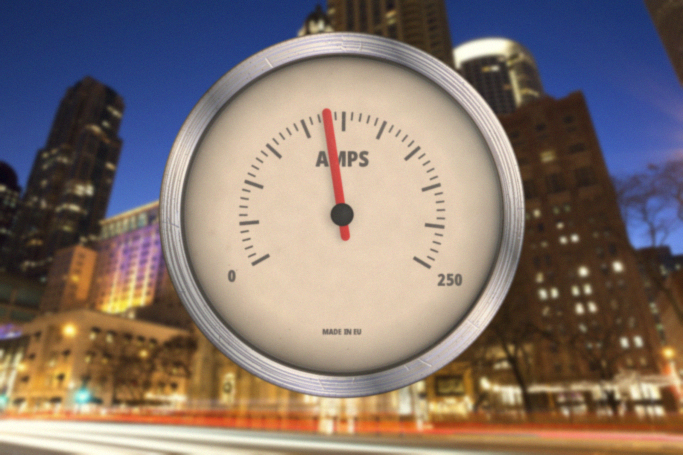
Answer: 115; A
